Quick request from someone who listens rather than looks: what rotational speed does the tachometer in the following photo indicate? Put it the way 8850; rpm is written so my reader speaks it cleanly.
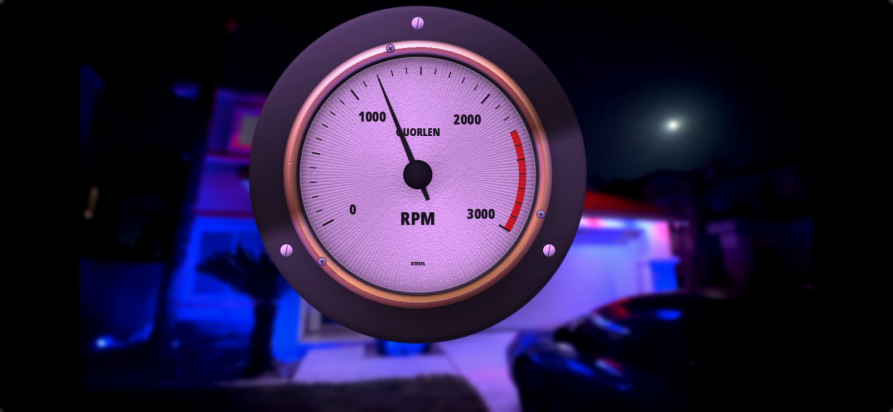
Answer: 1200; rpm
